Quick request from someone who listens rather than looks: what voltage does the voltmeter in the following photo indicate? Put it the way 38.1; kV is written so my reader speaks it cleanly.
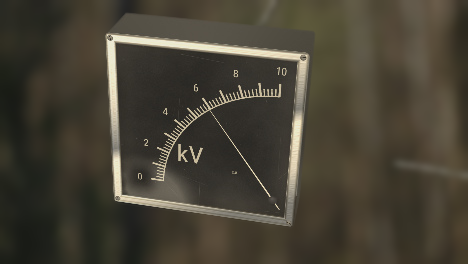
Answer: 6; kV
